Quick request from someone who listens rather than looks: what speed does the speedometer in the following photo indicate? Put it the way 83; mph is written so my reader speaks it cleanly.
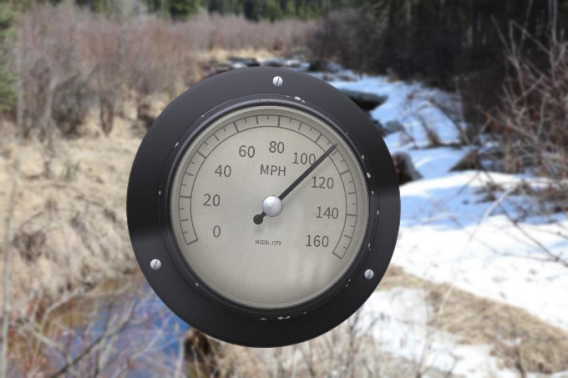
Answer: 107.5; mph
